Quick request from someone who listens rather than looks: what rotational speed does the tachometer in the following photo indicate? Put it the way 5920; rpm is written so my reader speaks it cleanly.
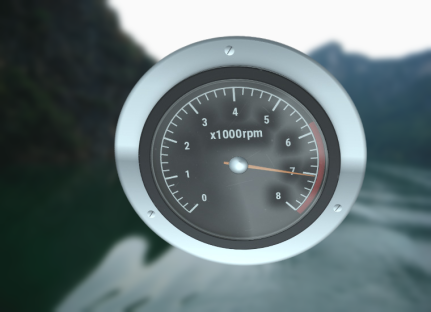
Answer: 7000; rpm
